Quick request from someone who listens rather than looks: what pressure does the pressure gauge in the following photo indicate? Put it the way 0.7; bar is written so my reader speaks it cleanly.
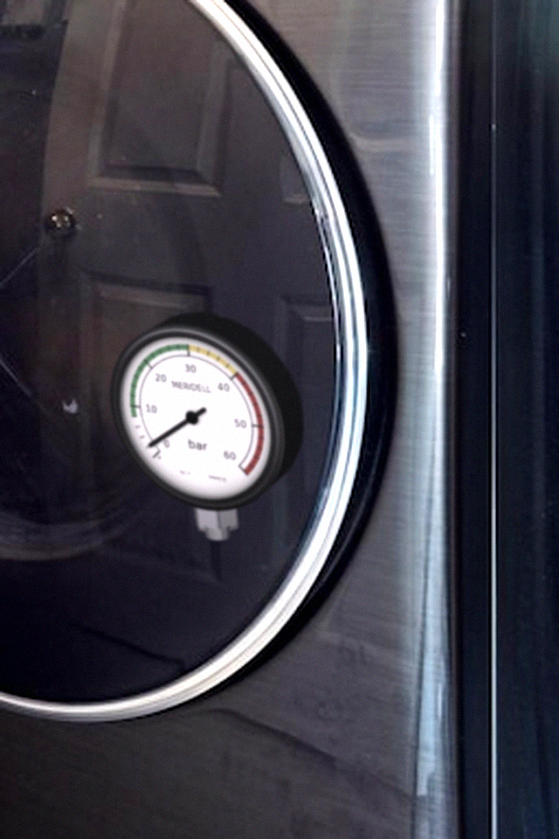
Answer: 2; bar
